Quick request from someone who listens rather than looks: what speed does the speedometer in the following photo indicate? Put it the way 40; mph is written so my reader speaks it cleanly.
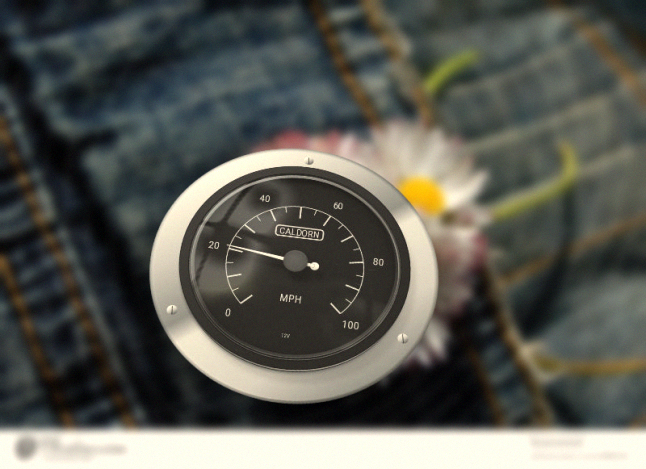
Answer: 20; mph
